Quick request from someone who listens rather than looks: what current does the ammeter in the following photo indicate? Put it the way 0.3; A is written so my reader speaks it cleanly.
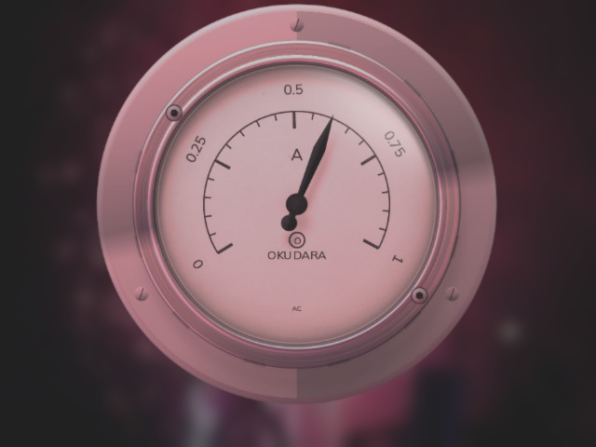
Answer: 0.6; A
